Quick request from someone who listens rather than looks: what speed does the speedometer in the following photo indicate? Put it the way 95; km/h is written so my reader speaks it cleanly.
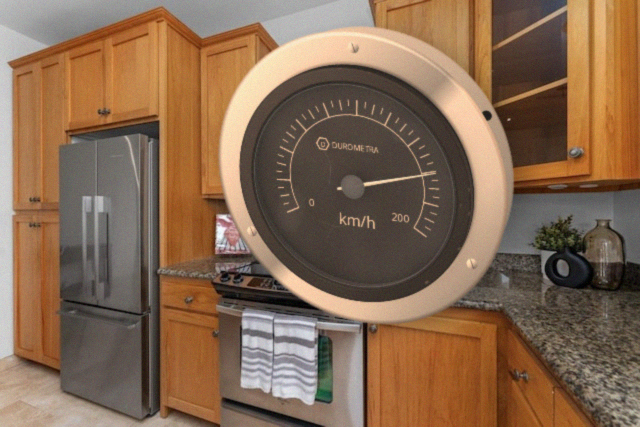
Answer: 160; km/h
